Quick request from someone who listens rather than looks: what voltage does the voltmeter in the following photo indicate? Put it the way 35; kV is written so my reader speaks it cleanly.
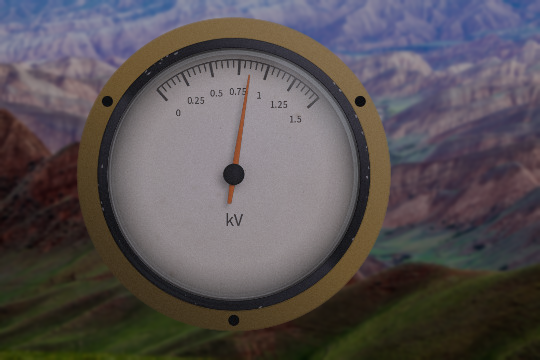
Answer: 0.85; kV
